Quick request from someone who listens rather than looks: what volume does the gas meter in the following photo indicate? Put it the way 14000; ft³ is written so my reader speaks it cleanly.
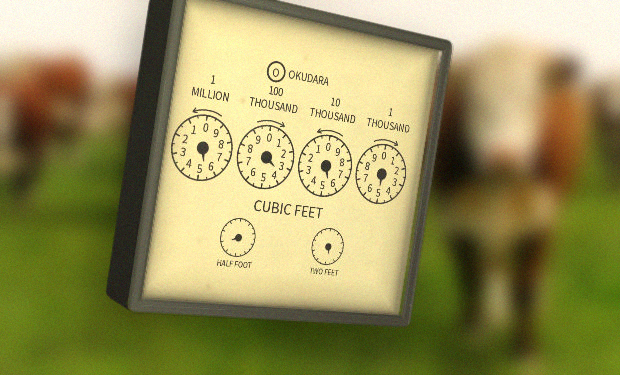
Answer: 535500; ft³
